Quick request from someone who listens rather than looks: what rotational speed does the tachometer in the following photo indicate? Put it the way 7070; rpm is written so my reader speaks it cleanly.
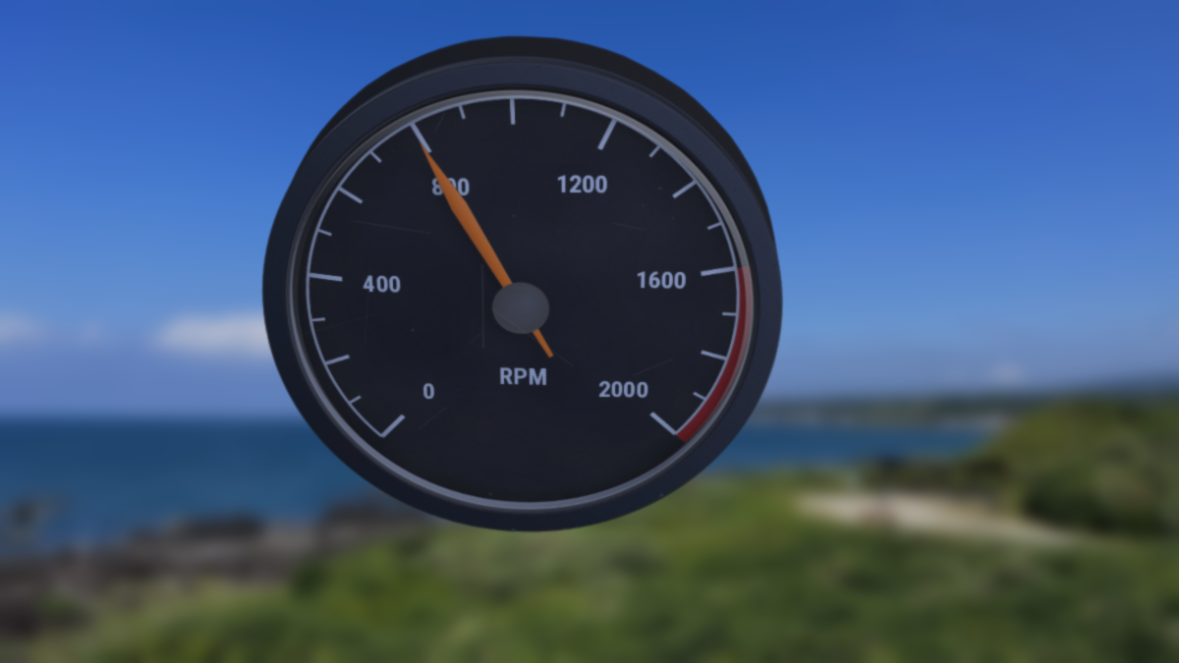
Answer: 800; rpm
